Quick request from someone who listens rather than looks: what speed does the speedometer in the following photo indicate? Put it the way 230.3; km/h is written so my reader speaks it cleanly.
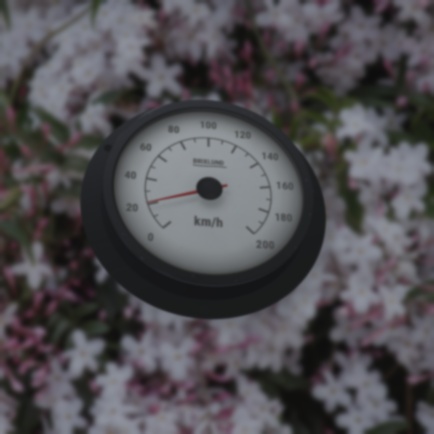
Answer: 20; km/h
